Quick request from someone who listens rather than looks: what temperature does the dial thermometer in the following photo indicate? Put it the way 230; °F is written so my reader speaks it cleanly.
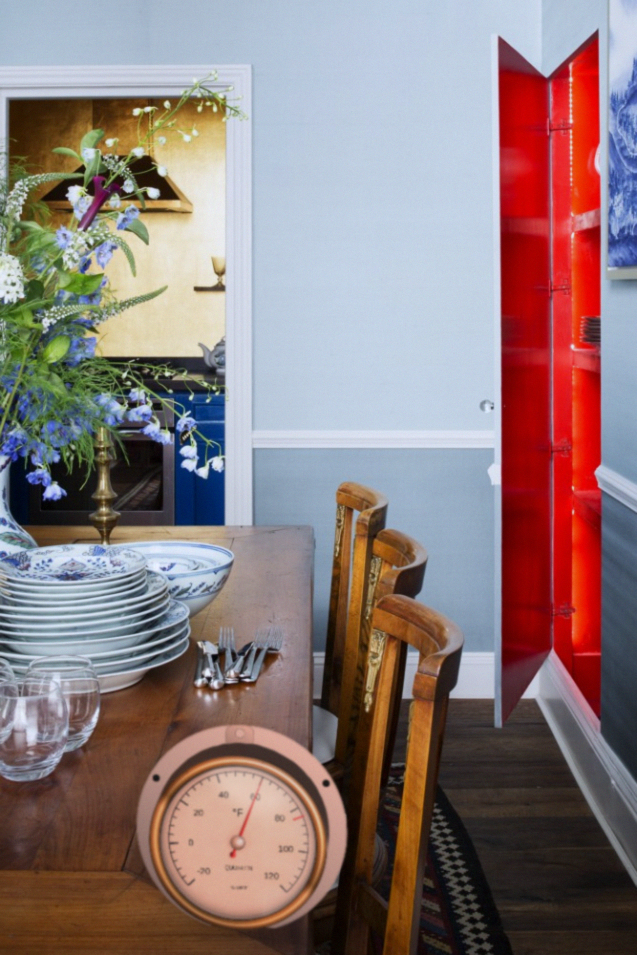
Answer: 60; °F
